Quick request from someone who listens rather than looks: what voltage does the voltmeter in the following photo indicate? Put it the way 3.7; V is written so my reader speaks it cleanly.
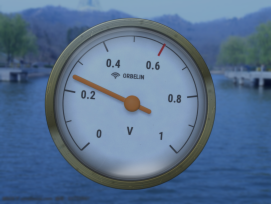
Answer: 0.25; V
